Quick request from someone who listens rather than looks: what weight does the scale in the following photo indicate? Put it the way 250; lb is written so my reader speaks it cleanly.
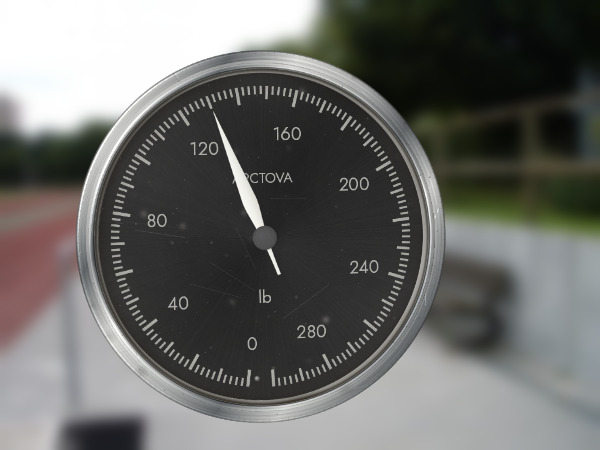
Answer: 130; lb
